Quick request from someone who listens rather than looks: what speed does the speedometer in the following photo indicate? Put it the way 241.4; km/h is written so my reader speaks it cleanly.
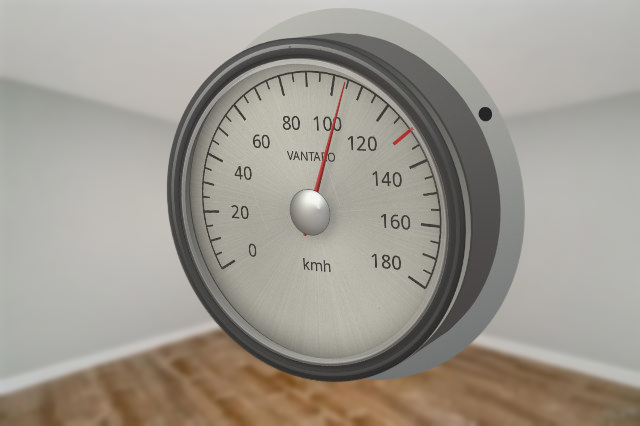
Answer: 105; km/h
